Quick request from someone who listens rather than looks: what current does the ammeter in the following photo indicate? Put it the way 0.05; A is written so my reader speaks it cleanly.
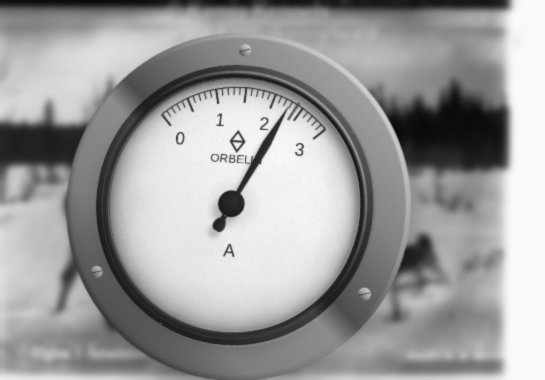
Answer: 2.3; A
